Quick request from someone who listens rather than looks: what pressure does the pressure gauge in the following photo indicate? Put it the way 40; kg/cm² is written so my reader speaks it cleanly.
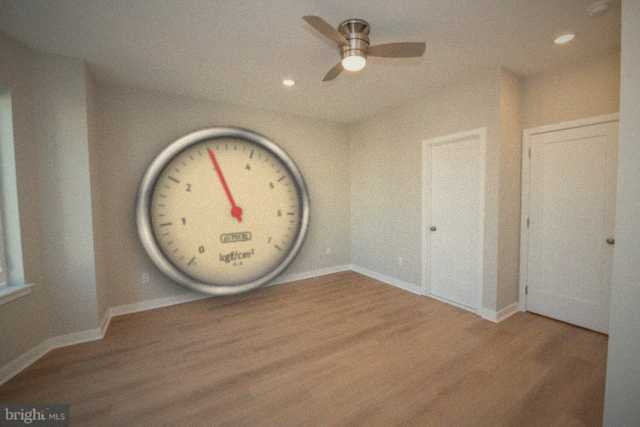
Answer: 3; kg/cm²
